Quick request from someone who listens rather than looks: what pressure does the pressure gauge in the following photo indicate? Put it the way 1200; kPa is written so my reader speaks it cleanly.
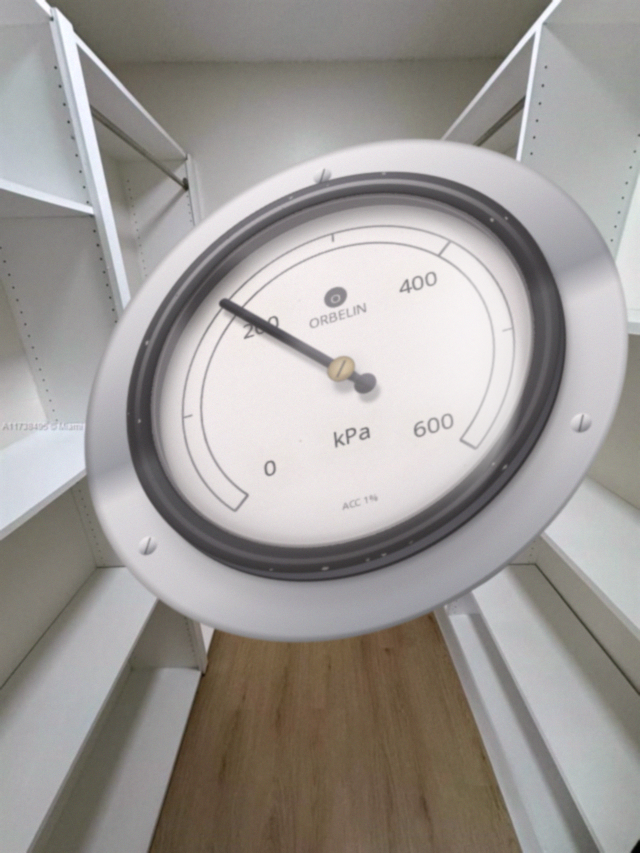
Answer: 200; kPa
